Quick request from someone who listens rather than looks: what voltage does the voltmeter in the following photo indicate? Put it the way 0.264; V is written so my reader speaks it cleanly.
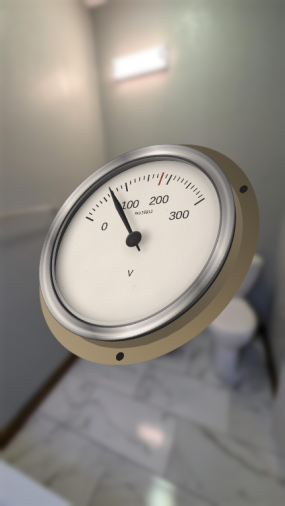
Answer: 70; V
